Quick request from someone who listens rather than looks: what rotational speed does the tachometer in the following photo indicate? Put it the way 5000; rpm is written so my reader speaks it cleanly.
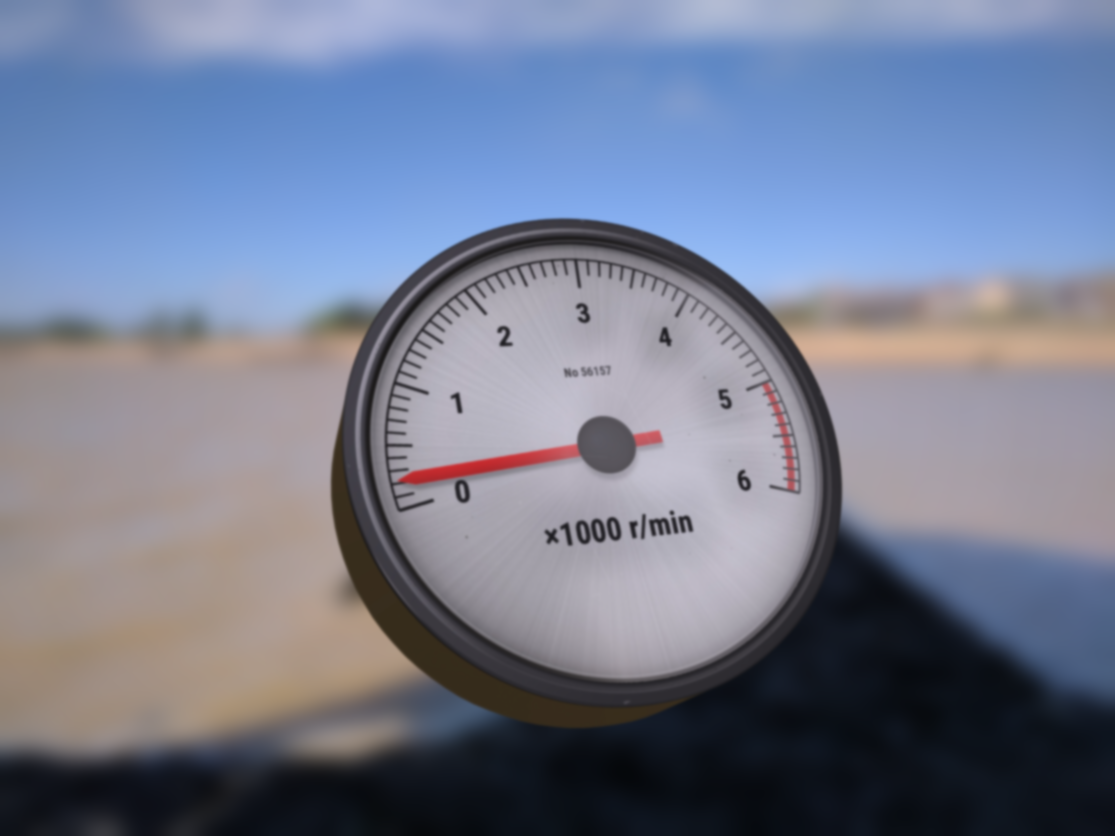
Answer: 200; rpm
